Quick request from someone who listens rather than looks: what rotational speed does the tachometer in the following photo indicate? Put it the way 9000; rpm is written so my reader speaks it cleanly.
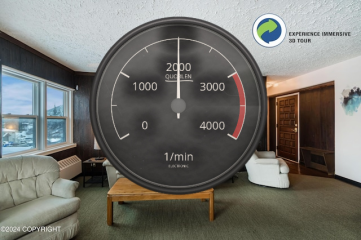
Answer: 2000; rpm
